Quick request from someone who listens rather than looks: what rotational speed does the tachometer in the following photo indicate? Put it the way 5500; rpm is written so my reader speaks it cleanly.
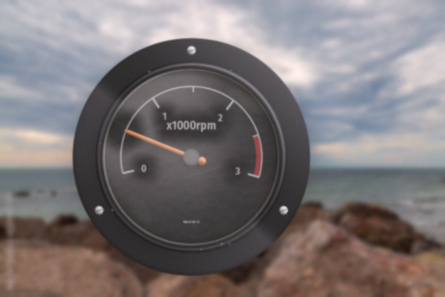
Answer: 500; rpm
